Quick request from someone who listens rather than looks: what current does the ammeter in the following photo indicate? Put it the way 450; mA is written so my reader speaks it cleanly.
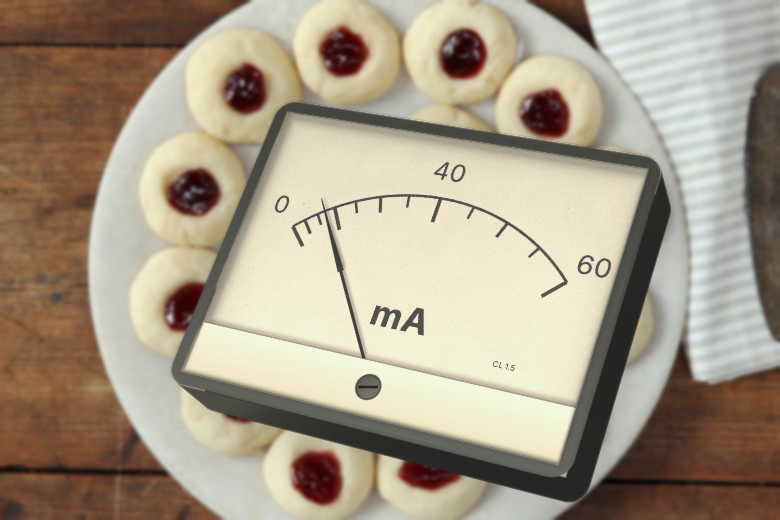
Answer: 17.5; mA
